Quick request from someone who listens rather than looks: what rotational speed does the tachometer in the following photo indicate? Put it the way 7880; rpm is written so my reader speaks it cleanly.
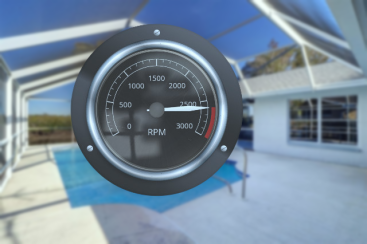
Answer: 2600; rpm
